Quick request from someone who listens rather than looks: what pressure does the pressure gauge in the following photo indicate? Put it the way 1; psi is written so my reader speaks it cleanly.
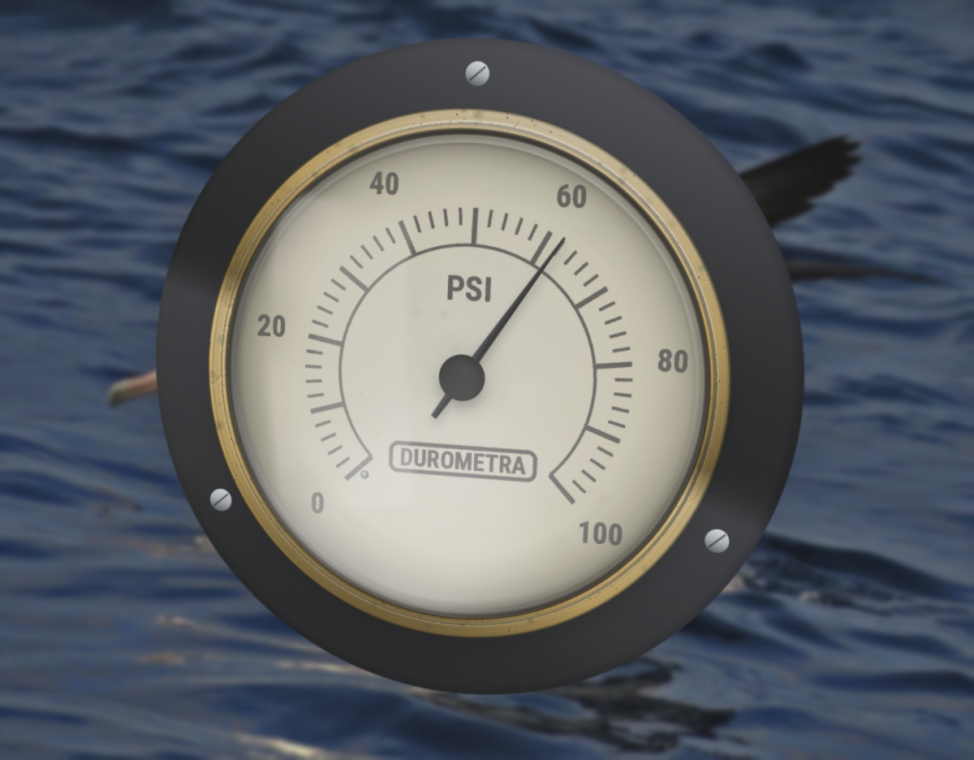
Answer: 62; psi
